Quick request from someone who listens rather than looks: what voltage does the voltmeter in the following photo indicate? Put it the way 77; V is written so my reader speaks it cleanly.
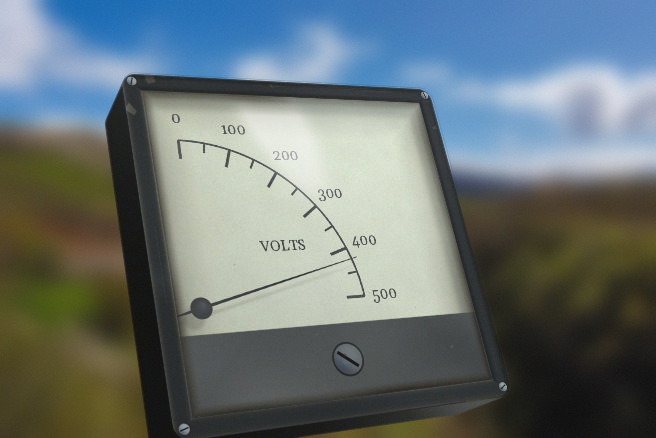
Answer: 425; V
